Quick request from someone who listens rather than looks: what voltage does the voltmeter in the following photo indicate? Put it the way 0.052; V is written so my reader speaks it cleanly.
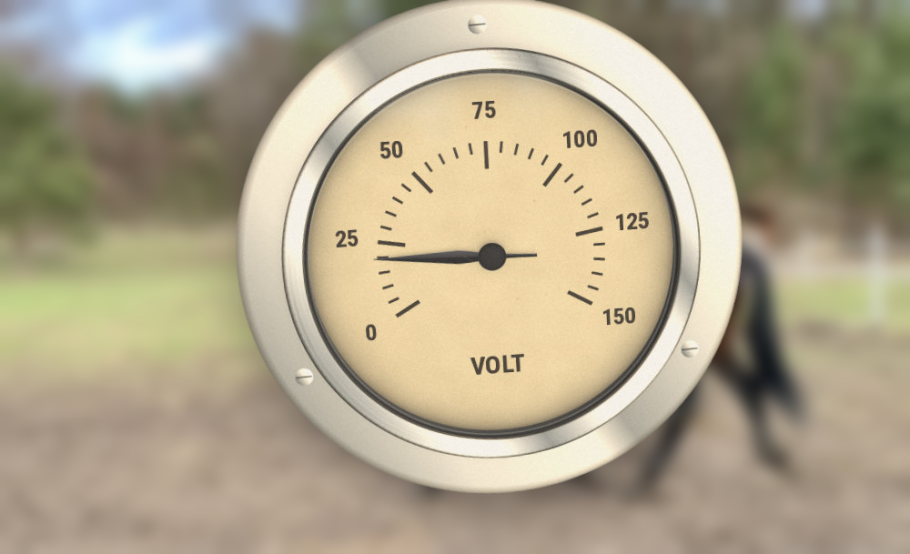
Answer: 20; V
